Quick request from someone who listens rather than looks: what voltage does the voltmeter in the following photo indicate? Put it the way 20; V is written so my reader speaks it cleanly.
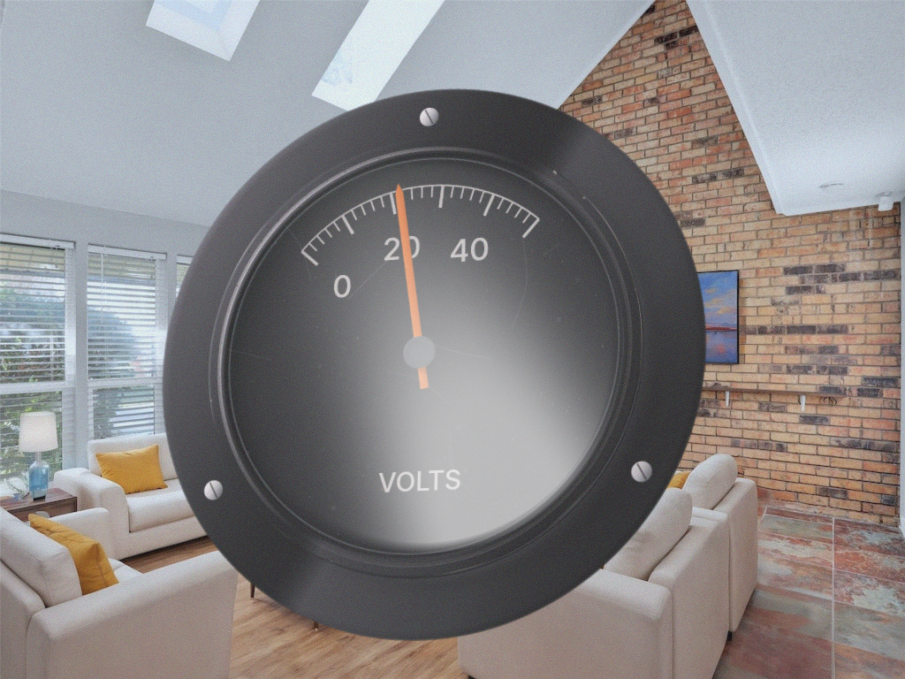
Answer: 22; V
